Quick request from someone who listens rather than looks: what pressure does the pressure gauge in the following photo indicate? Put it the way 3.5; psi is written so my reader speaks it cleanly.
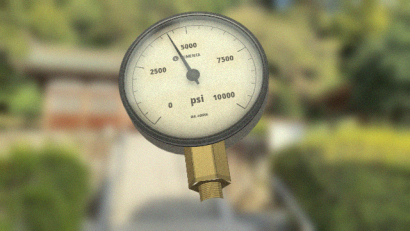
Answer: 4250; psi
